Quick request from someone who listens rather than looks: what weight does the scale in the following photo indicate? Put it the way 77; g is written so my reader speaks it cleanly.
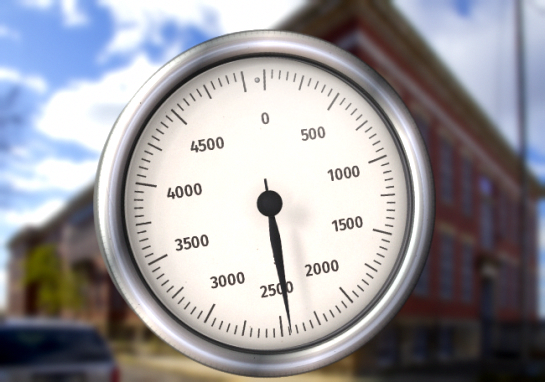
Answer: 2450; g
